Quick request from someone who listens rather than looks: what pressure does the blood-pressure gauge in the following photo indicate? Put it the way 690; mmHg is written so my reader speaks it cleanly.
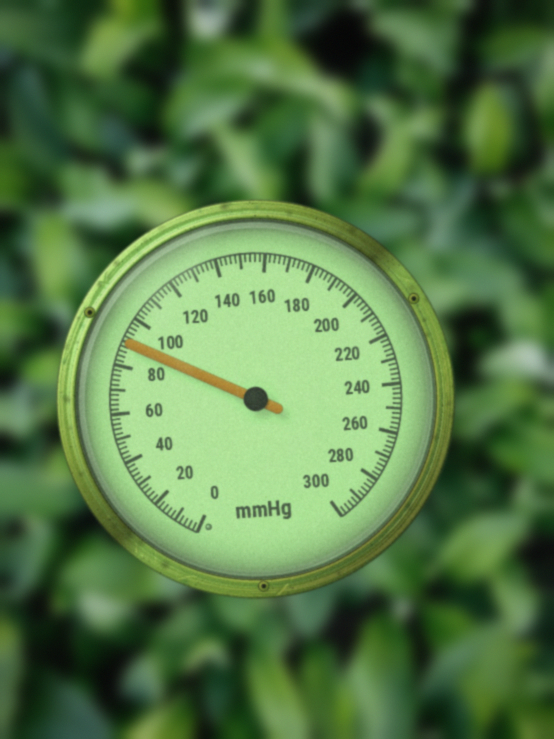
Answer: 90; mmHg
